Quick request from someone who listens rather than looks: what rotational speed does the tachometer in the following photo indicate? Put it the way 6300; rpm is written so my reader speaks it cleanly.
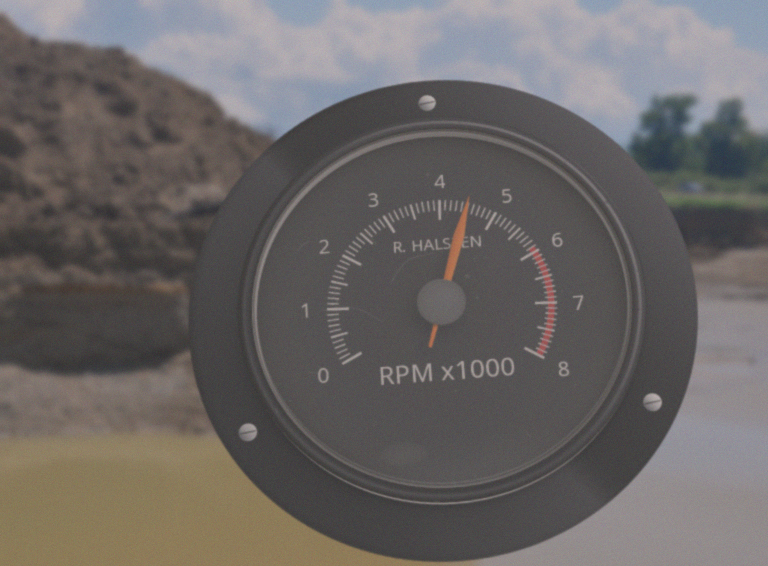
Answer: 4500; rpm
